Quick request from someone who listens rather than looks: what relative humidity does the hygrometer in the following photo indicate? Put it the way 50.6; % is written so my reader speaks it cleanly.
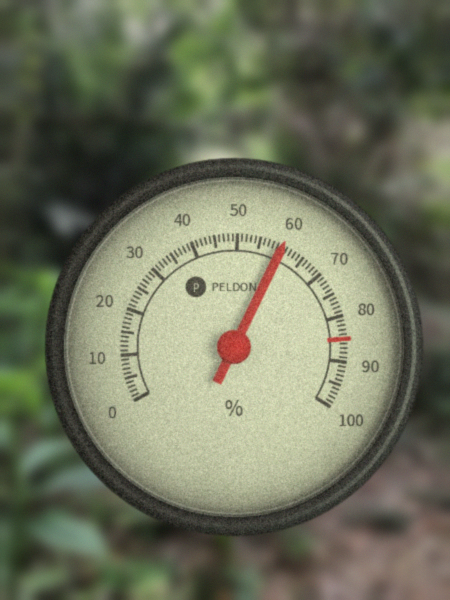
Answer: 60; %
